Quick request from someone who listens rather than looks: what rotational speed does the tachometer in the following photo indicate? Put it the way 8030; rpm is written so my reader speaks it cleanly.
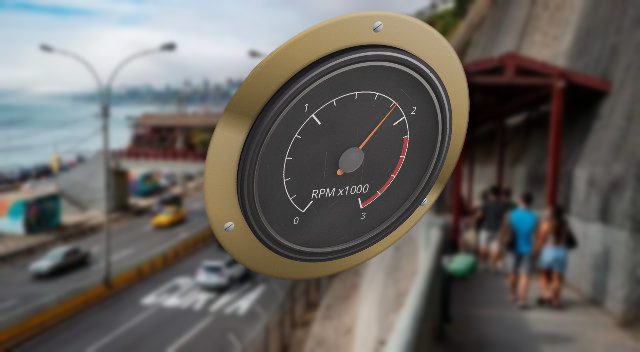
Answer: 1800; rpm
